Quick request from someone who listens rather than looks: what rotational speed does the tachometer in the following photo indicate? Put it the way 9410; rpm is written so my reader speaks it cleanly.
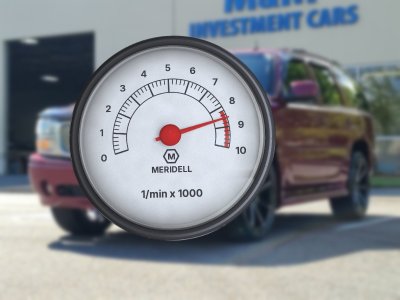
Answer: 8600; rpm
